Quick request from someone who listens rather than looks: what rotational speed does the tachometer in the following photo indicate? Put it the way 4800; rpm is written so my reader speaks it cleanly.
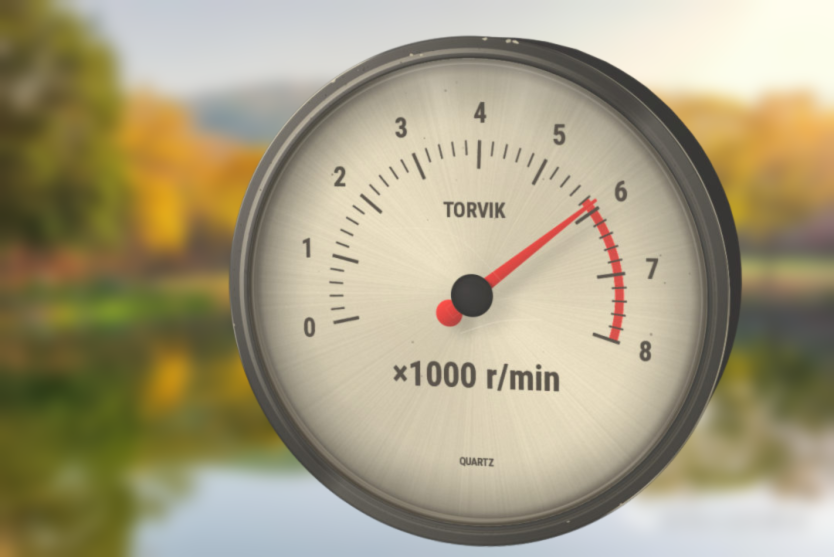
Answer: 5900; rpm
